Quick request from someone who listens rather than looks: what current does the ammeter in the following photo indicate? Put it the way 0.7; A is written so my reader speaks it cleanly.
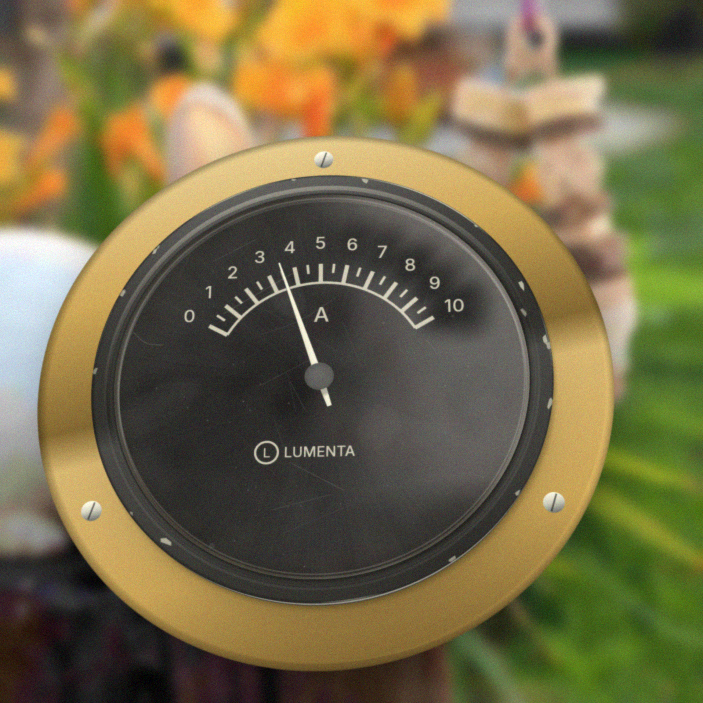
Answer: 3.5; A
